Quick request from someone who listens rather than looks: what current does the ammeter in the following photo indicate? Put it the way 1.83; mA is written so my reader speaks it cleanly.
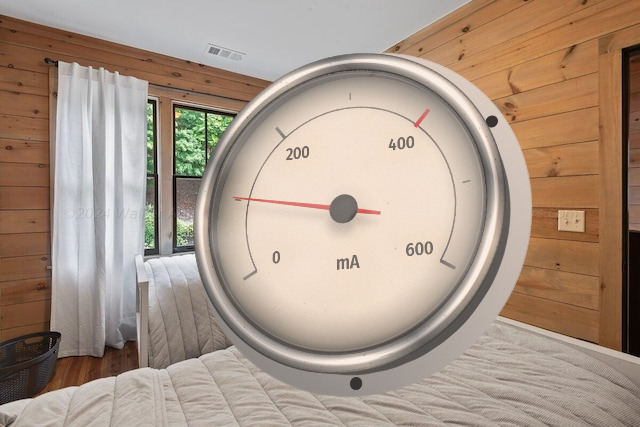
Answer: 100; mA
